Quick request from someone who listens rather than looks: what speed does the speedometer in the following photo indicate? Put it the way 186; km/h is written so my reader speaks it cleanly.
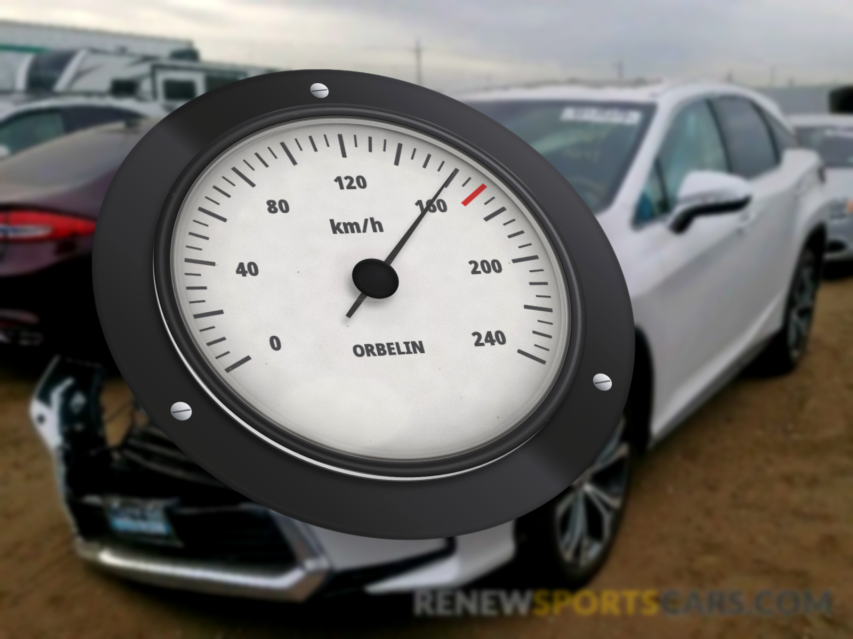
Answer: 160; km/h
